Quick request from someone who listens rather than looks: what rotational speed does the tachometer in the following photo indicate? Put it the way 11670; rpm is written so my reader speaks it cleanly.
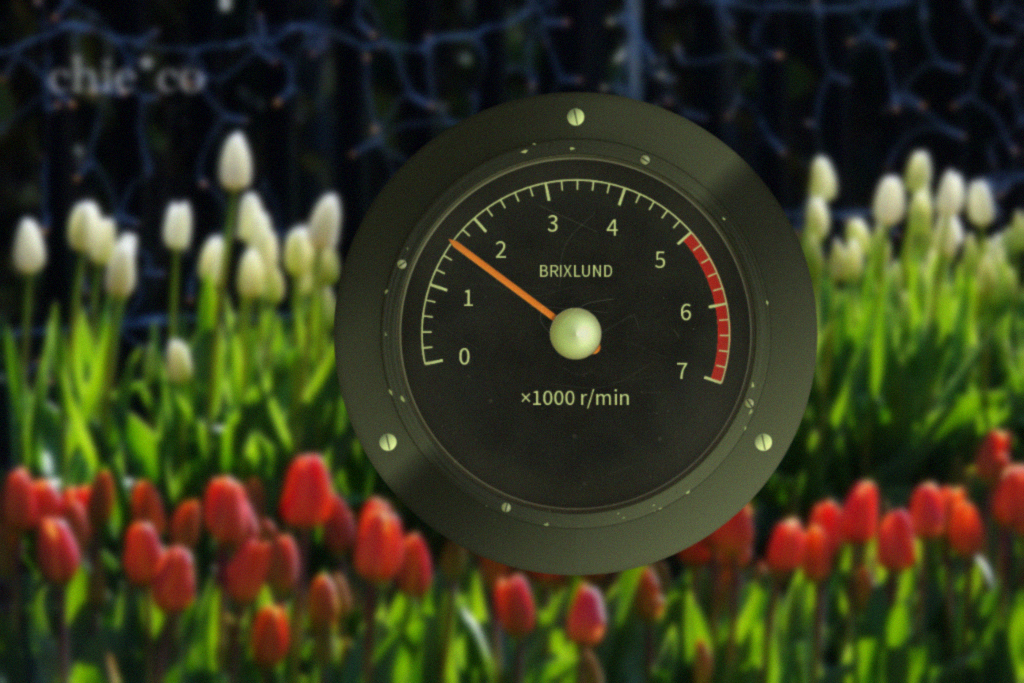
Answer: 1600; rpm
